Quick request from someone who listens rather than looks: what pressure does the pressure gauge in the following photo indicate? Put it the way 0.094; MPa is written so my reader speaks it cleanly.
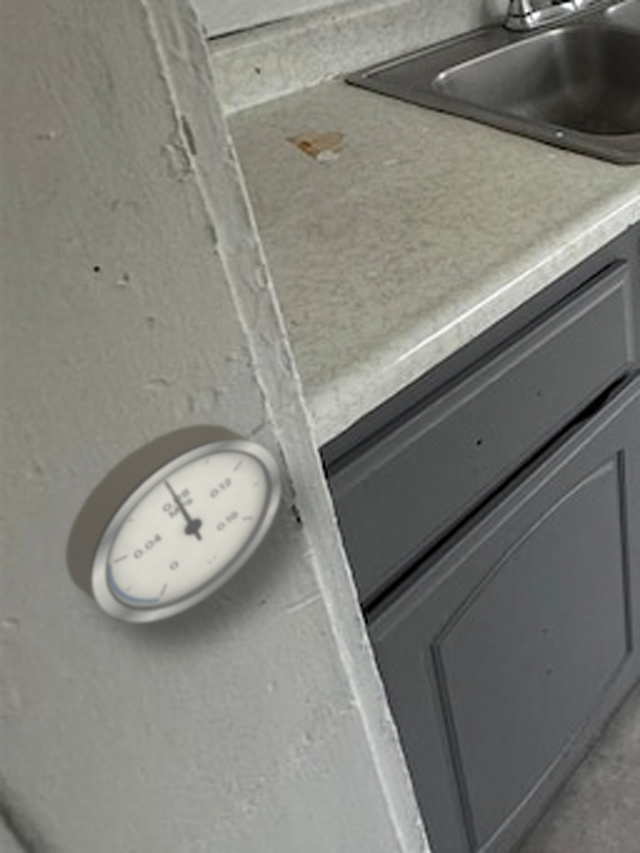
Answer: 0.08; MPa
